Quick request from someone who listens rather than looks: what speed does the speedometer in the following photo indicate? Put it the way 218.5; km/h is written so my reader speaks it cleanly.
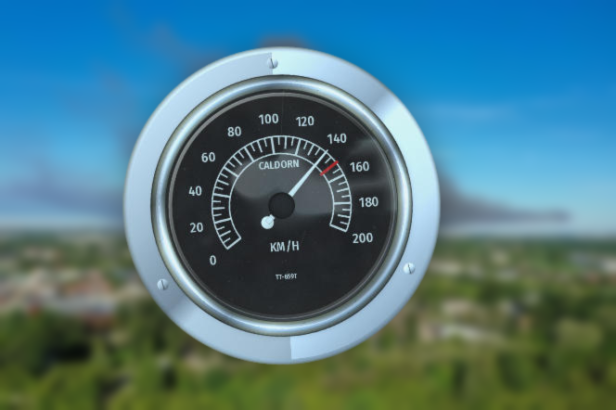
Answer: 140; km/h
